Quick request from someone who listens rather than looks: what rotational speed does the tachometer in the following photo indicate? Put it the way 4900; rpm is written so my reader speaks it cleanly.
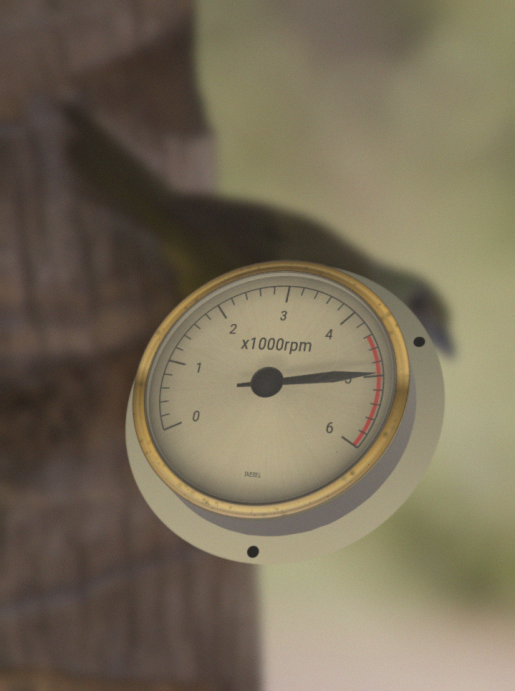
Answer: 5000; rpm
